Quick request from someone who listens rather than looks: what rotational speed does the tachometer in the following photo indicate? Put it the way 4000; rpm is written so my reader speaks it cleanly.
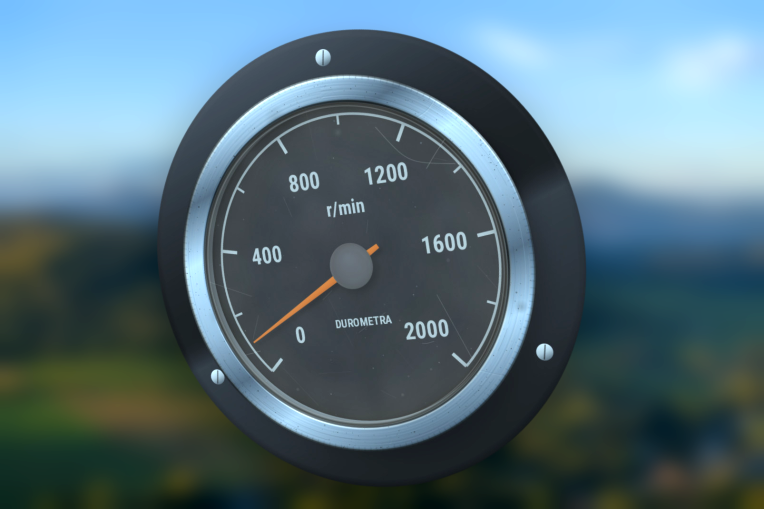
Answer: 100; rpm
